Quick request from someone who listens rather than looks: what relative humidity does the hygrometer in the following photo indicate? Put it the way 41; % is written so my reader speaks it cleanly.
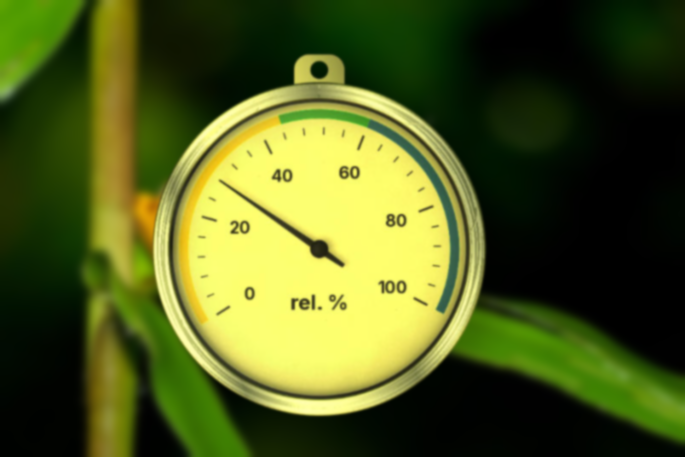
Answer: 28; %
